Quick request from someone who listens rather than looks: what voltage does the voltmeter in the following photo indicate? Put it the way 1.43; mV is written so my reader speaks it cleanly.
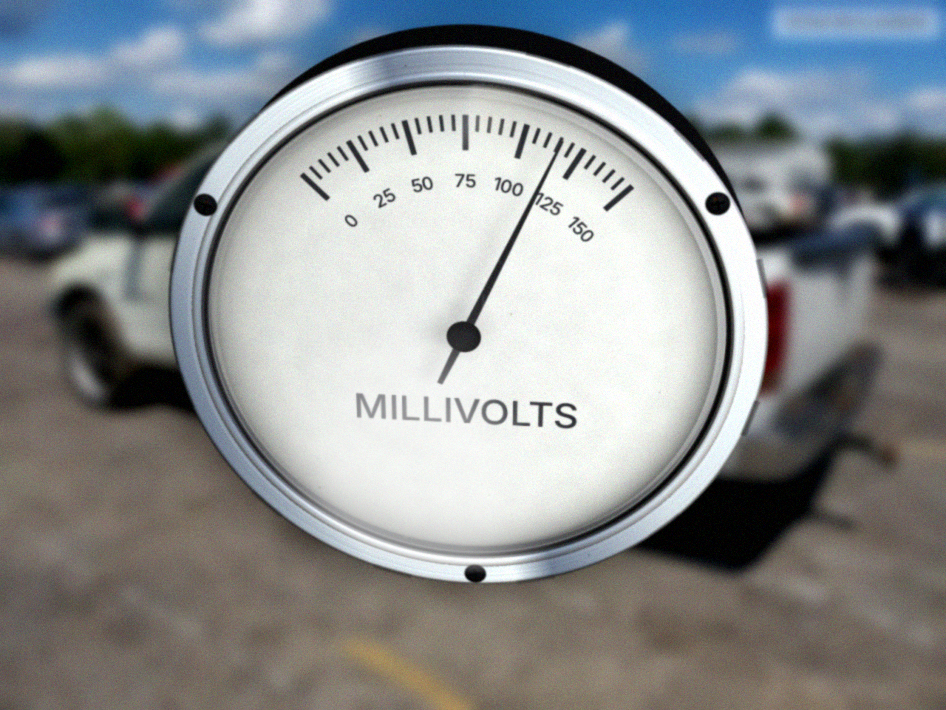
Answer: 115; mV
